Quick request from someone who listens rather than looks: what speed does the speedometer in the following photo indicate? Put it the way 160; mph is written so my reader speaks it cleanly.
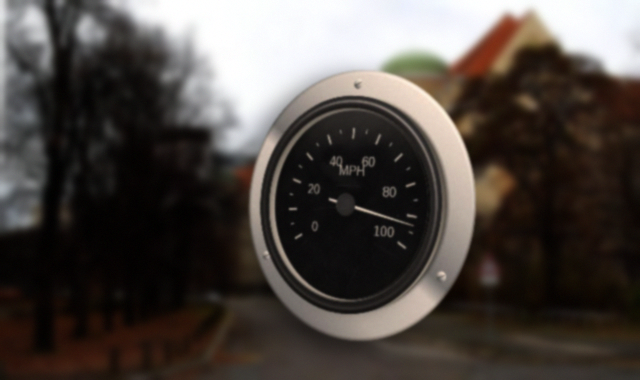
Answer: 92.5; mph
